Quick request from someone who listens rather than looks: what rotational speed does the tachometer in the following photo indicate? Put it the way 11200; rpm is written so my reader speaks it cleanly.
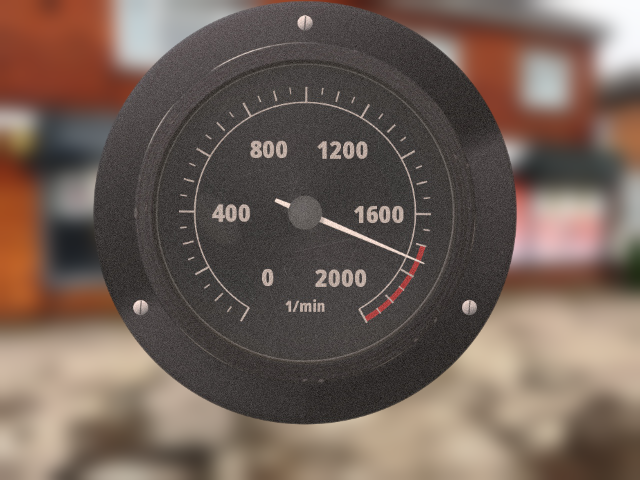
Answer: 1750; rpm
